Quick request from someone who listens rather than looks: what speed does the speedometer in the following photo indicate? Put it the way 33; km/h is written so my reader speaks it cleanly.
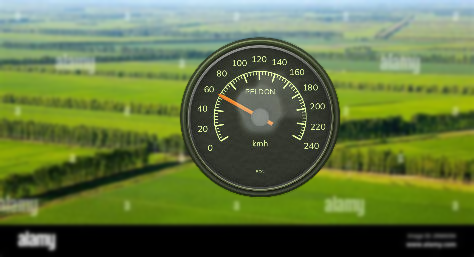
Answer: 60; km/h
